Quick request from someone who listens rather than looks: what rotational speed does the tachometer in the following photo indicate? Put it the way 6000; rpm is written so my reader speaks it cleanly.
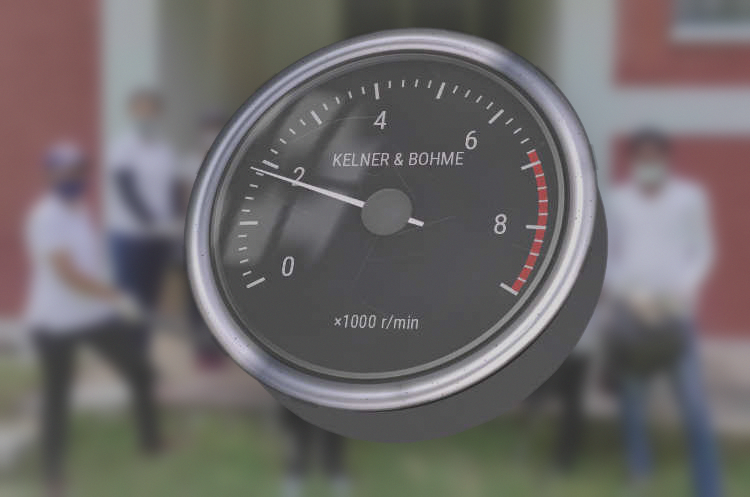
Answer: 1800; rpm
